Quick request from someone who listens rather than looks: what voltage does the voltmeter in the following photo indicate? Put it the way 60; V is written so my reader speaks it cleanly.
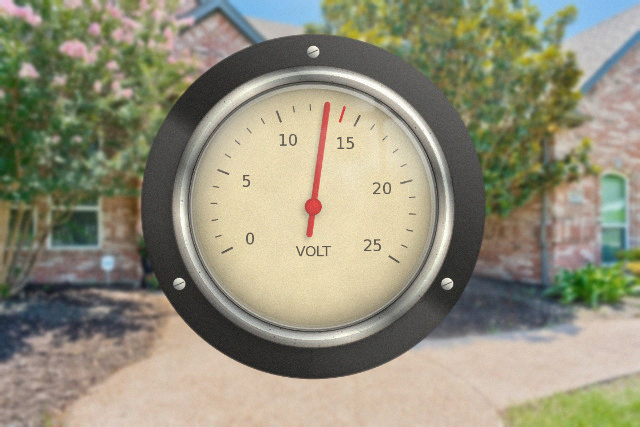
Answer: 13; V
